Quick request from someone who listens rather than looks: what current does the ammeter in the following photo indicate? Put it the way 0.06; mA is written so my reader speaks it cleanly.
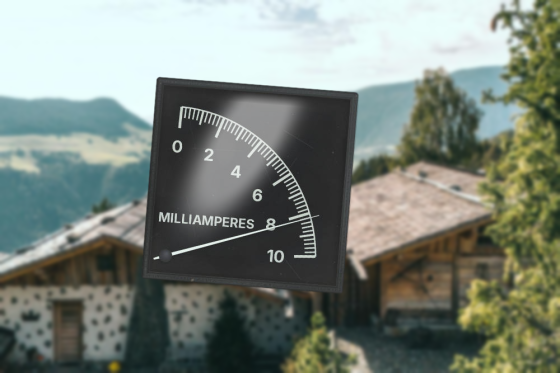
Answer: 8.2; mA
